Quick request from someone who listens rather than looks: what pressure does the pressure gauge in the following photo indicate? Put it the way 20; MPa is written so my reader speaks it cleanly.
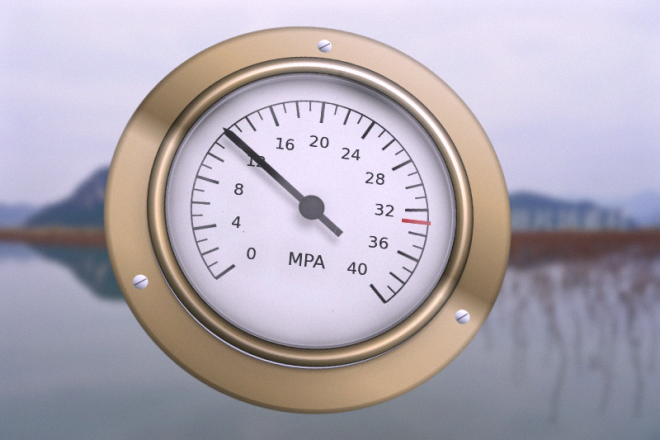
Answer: 12; MPa
